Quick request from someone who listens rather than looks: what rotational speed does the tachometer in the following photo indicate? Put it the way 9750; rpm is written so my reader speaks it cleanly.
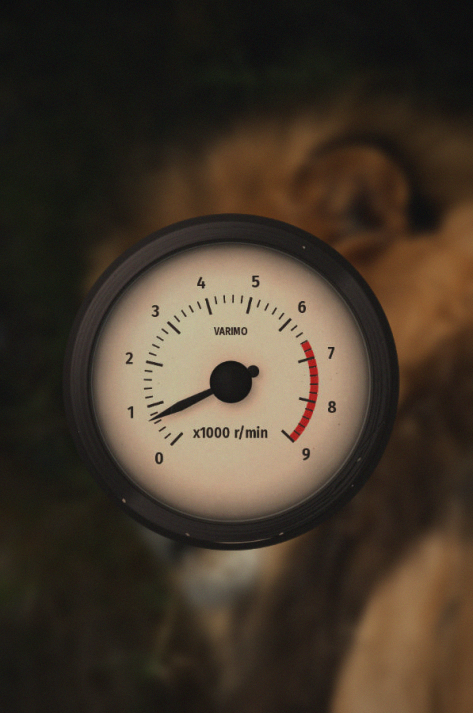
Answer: 700; rpm
